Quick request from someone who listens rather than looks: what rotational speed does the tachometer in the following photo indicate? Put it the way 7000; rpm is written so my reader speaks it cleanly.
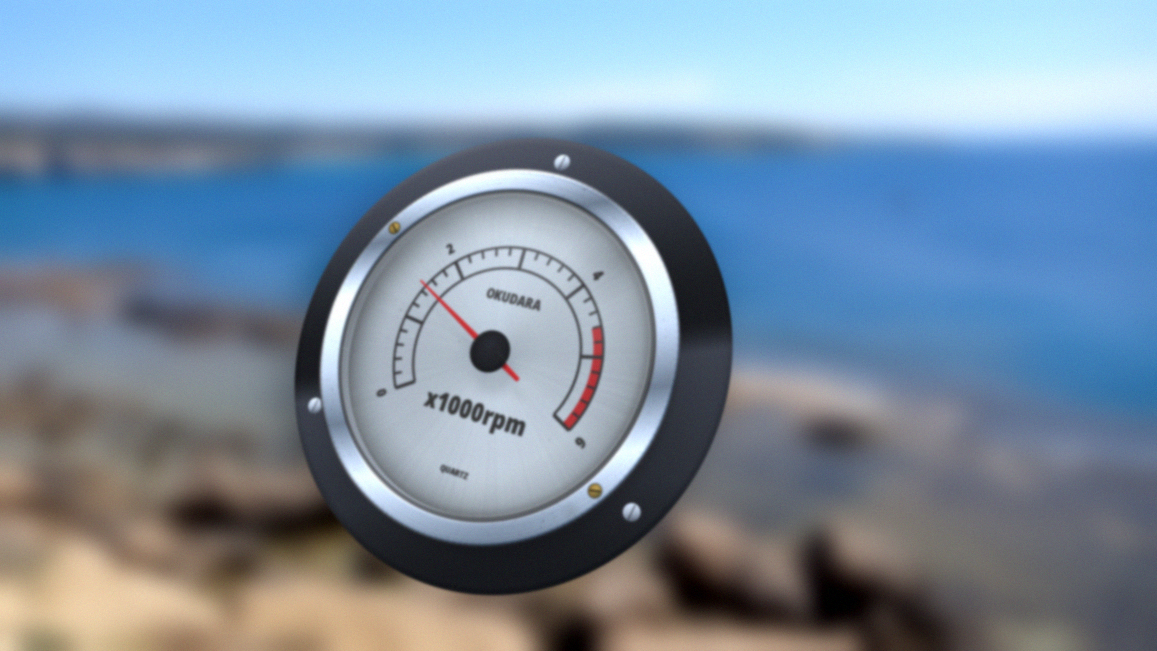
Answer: 1500; rpm
